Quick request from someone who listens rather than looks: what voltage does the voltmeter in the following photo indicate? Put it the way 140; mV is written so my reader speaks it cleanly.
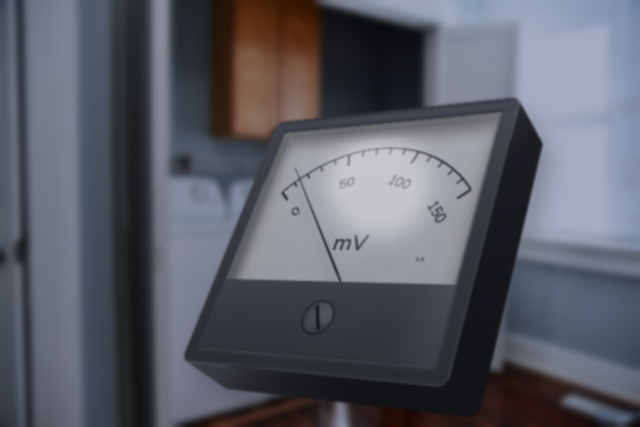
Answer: 15; mV
